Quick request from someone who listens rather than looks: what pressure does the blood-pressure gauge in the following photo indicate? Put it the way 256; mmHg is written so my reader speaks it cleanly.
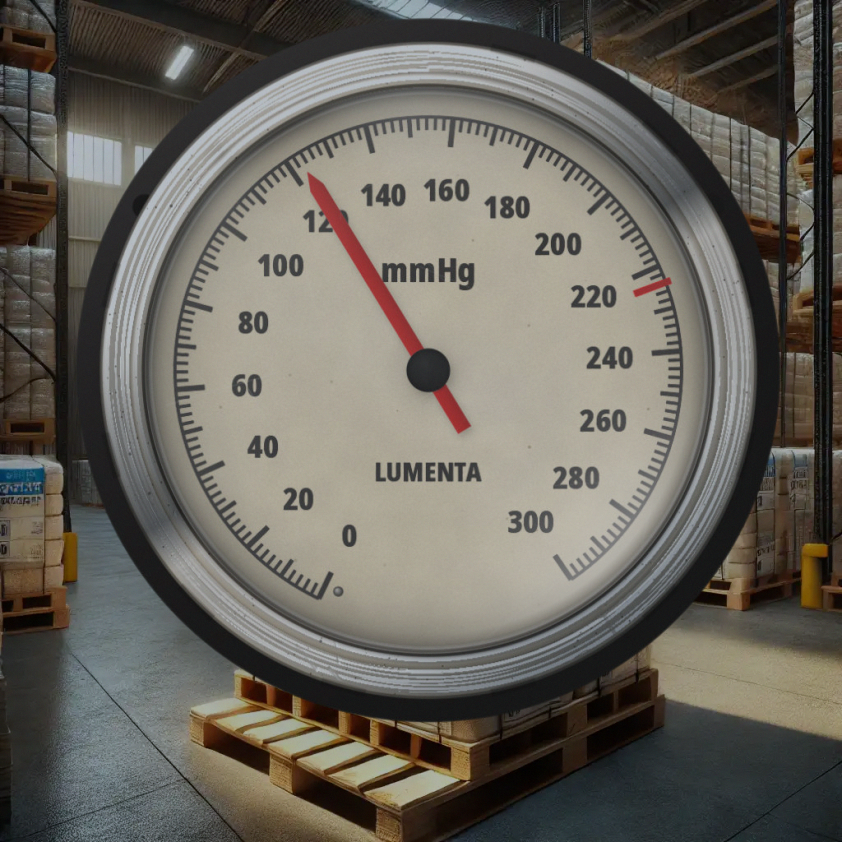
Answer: 123; mmHg
